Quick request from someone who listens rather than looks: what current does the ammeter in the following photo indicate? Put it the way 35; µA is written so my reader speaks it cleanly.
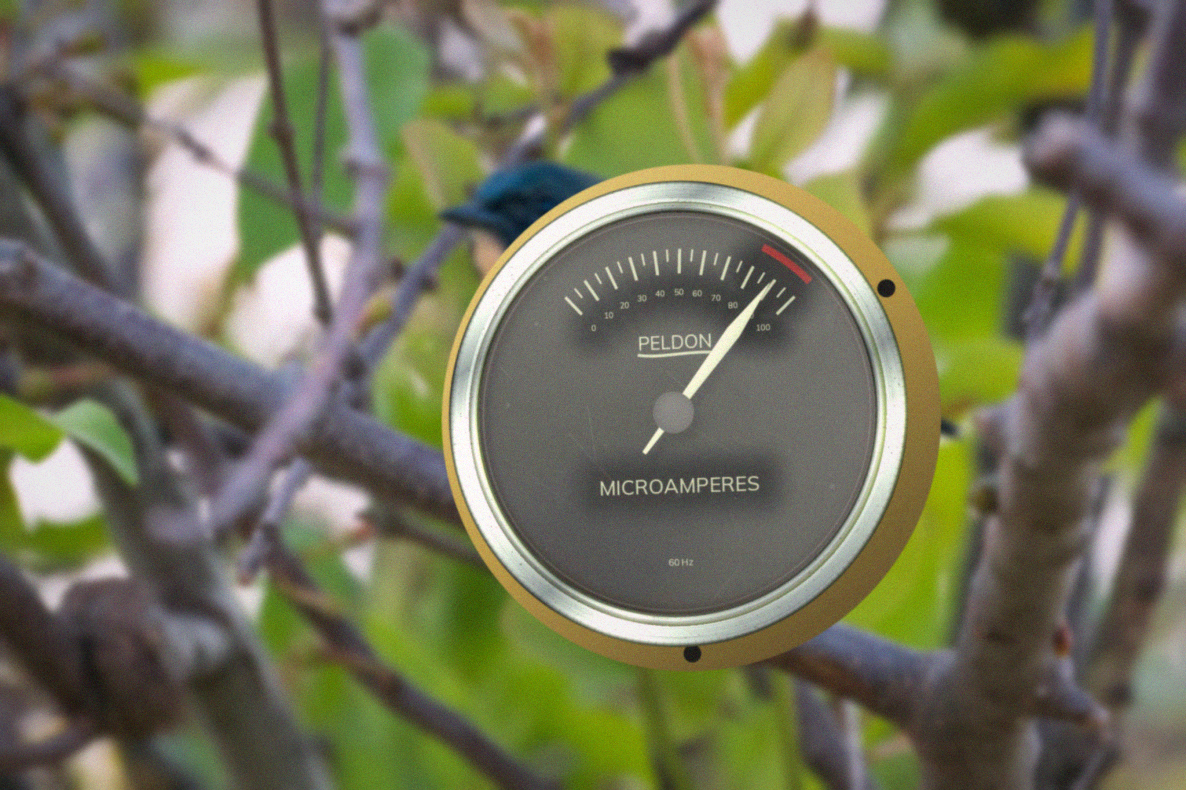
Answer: 90; µA
